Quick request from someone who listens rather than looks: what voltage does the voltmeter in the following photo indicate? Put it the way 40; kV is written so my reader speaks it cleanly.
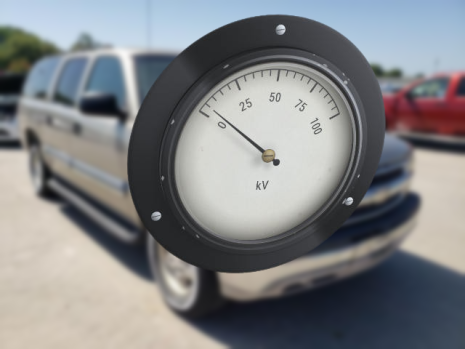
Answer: 5; kV
